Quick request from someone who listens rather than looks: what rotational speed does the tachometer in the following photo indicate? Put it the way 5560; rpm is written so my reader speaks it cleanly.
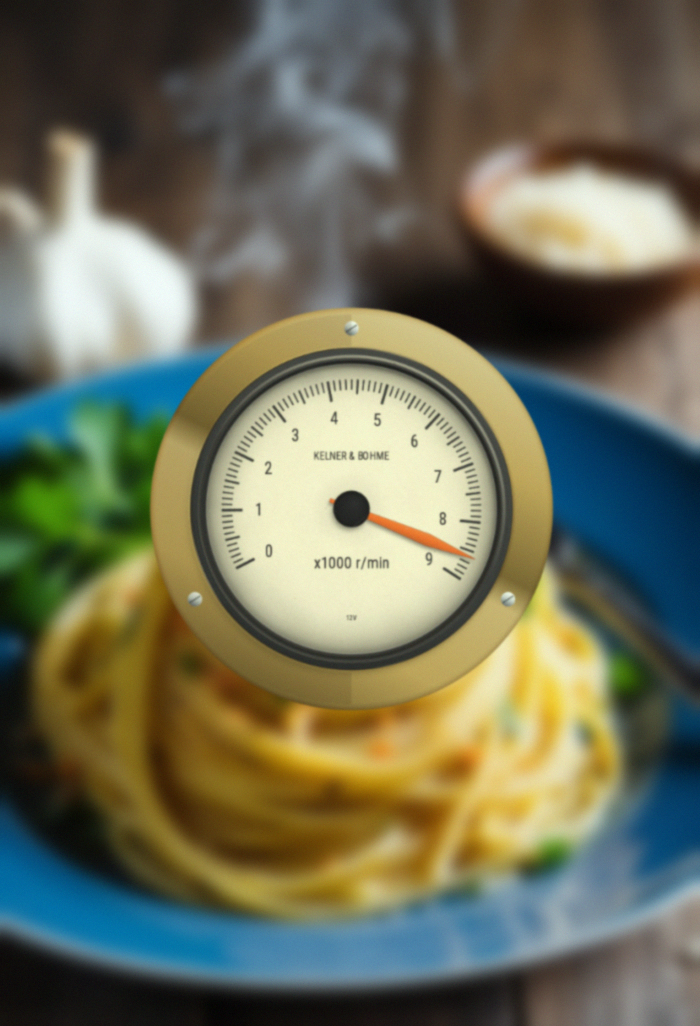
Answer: 8600; rpm
